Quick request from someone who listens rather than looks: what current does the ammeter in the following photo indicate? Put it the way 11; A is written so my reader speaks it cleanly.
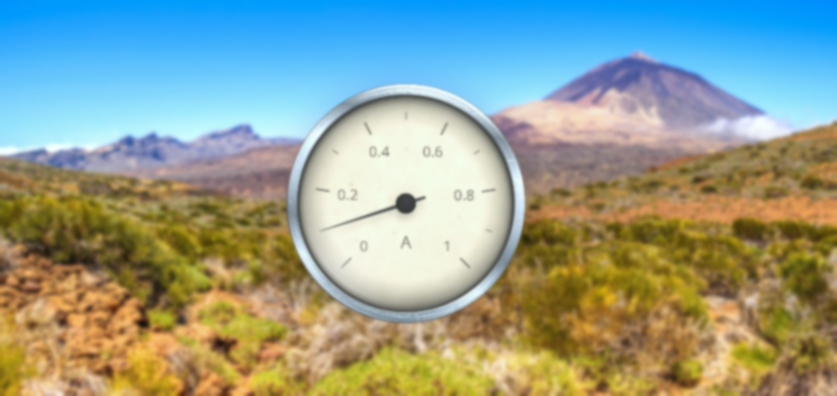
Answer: 0.1; A
